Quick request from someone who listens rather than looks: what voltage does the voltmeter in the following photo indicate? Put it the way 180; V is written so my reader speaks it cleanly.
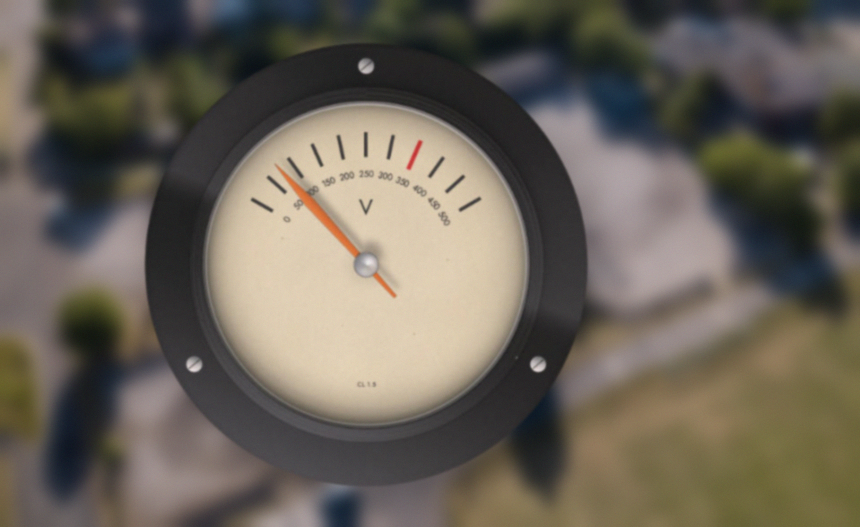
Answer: 75; V
